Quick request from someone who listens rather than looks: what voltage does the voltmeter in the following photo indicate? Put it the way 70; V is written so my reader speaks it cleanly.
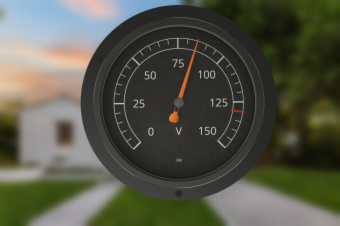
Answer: 85; V
